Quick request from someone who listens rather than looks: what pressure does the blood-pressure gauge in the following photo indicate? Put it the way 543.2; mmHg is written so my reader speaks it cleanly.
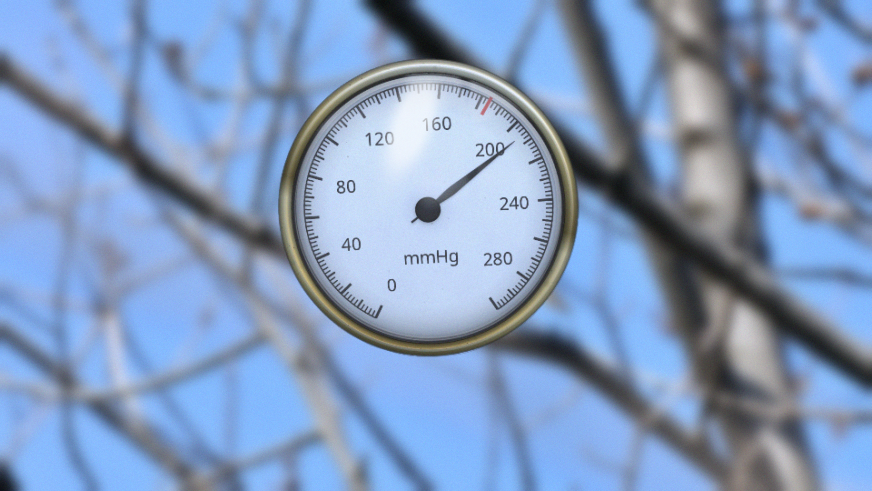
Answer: 206; mmHg
